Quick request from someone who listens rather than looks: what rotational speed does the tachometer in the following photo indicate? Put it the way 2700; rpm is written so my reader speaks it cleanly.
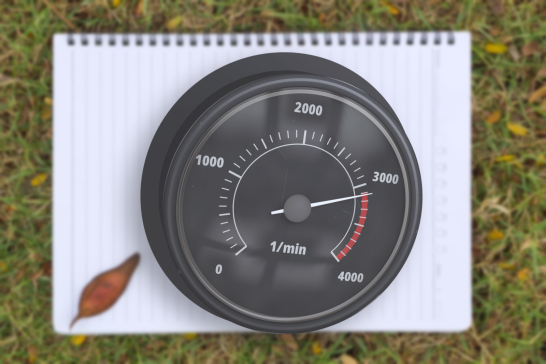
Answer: 3100; rpm
